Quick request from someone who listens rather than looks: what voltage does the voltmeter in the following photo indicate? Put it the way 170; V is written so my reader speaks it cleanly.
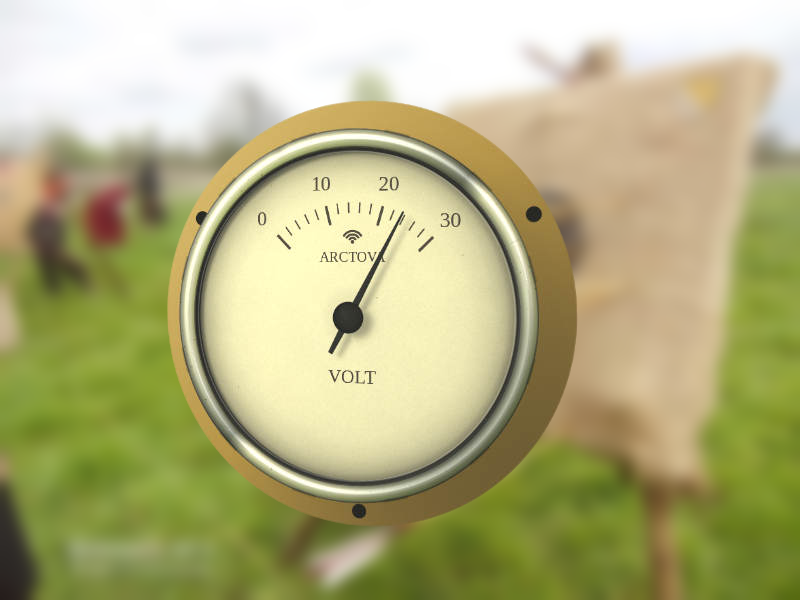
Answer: 24; V
